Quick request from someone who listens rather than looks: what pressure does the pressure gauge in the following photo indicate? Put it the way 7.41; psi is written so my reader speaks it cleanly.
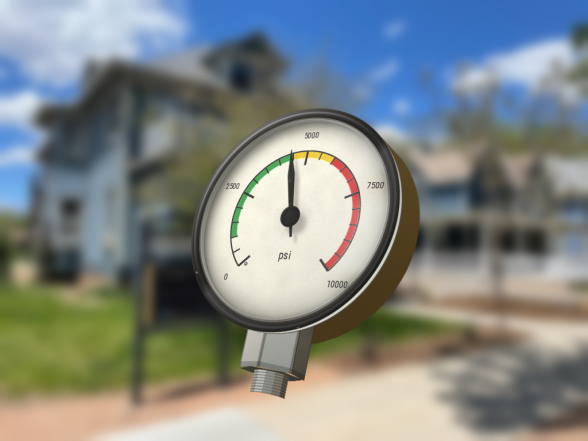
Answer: 4500; psi
